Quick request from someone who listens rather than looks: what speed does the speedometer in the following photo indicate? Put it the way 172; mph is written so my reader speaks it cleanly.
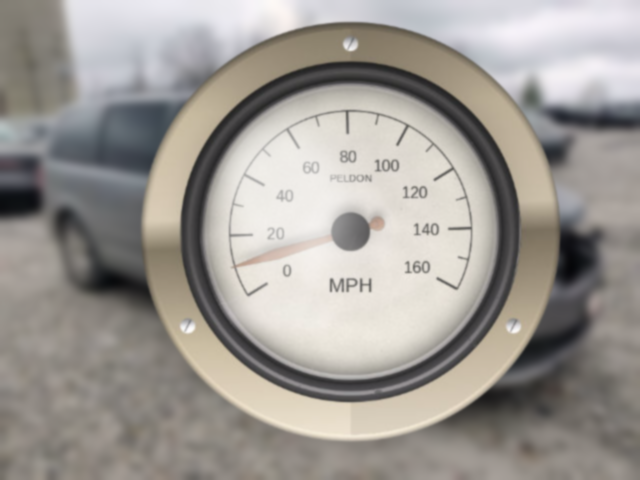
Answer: 10; mph
